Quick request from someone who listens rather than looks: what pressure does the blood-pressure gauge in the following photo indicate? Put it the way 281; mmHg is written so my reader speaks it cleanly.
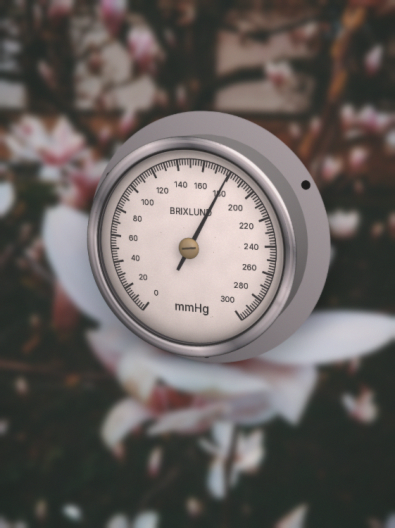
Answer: 180; mmHg
